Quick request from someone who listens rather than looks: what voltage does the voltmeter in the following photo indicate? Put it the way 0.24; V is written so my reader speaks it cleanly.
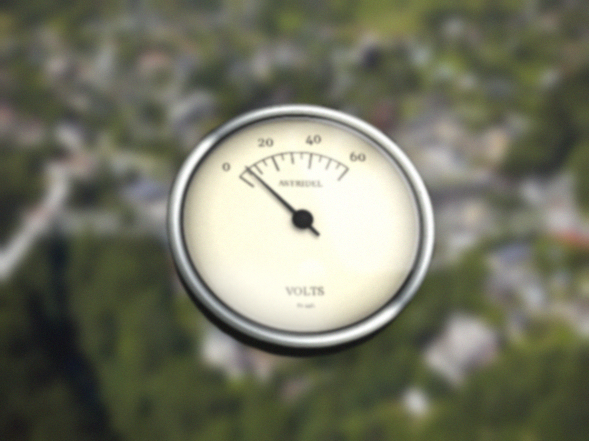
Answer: 5; V
